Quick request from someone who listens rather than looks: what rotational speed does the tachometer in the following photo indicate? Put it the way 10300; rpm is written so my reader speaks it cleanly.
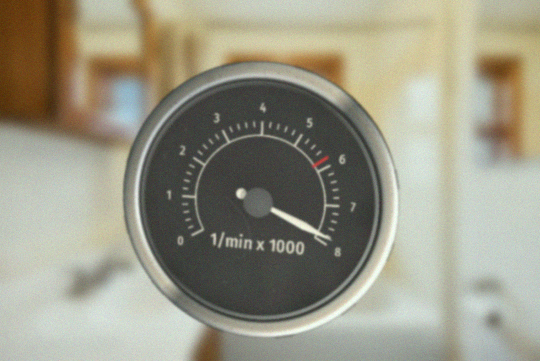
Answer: 7800; rpm
